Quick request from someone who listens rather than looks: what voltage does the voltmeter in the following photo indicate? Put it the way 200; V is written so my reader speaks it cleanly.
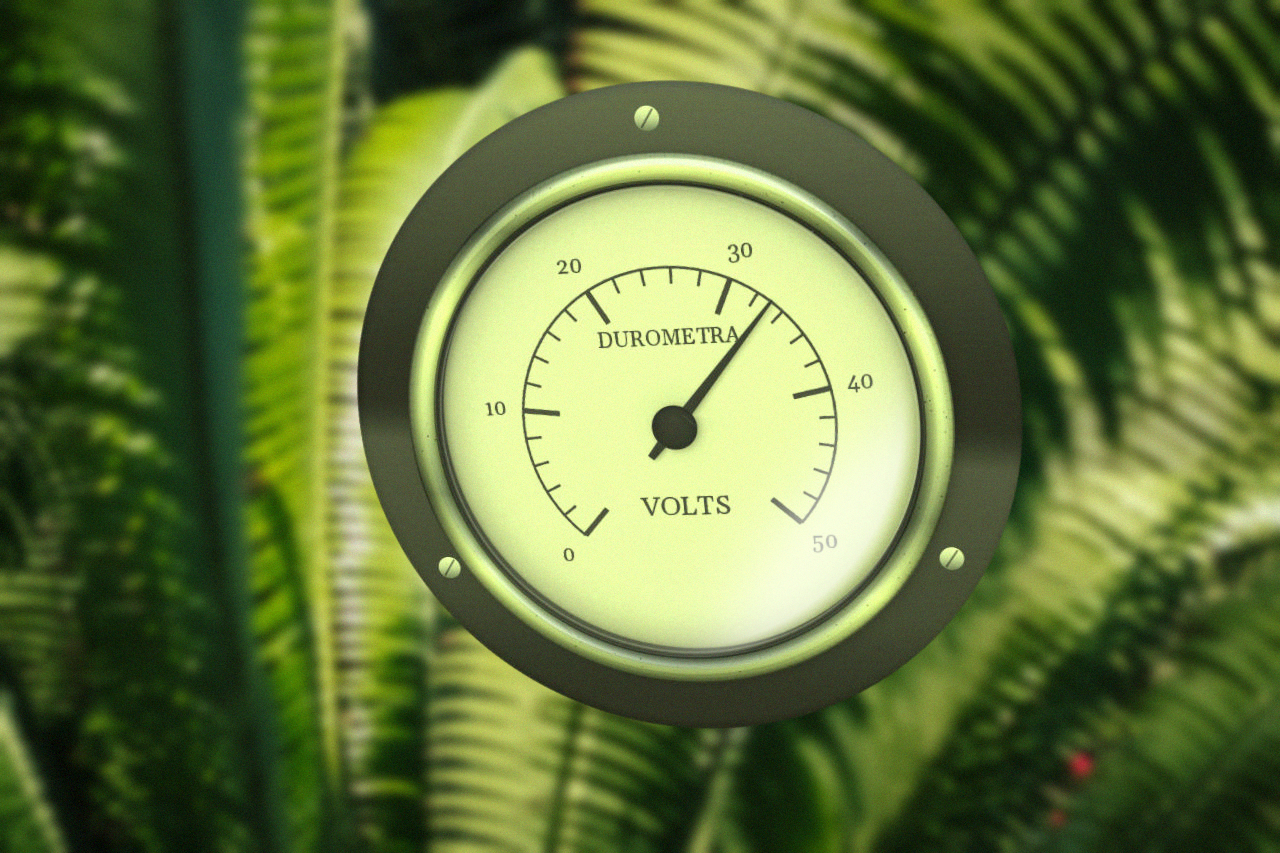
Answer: 33; V
